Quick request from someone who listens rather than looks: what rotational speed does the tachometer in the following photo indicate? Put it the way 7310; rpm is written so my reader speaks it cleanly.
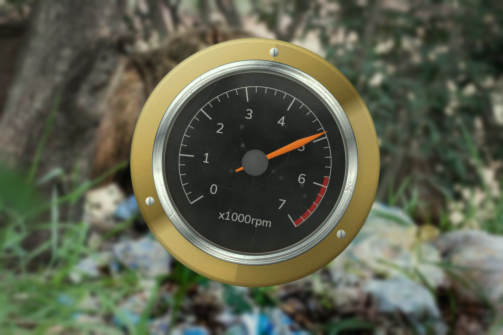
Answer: 4900; rpm
